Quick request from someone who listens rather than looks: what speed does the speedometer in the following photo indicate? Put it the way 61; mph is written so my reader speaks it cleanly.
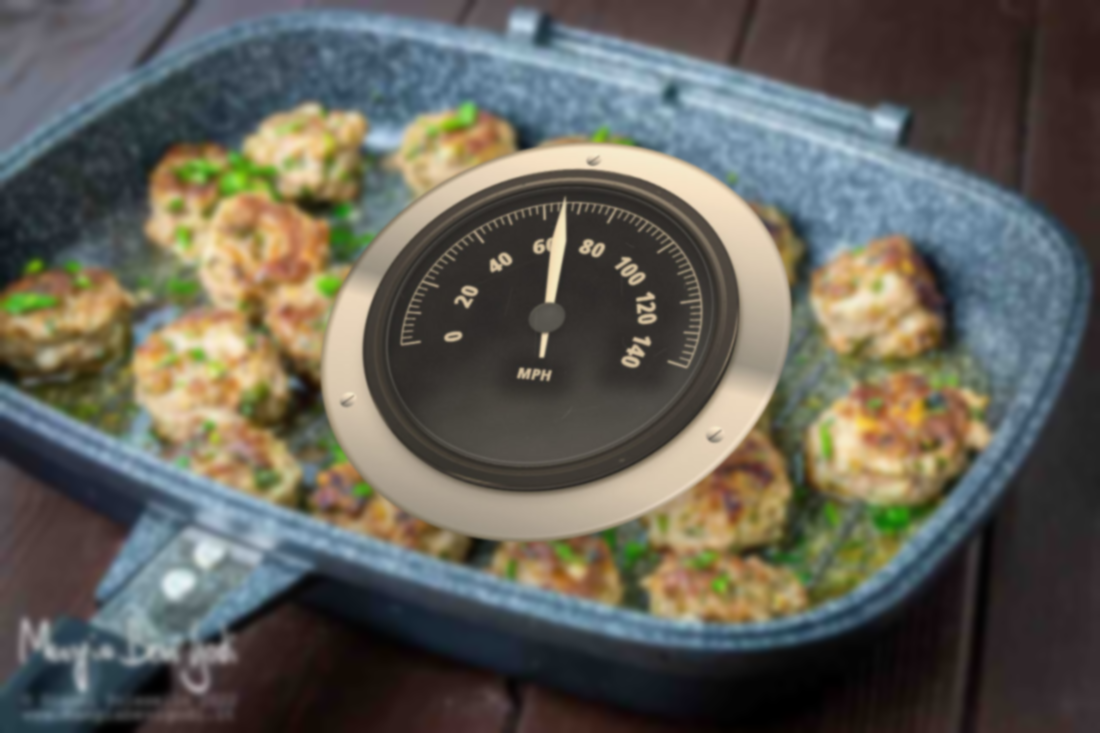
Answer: 66; mph
